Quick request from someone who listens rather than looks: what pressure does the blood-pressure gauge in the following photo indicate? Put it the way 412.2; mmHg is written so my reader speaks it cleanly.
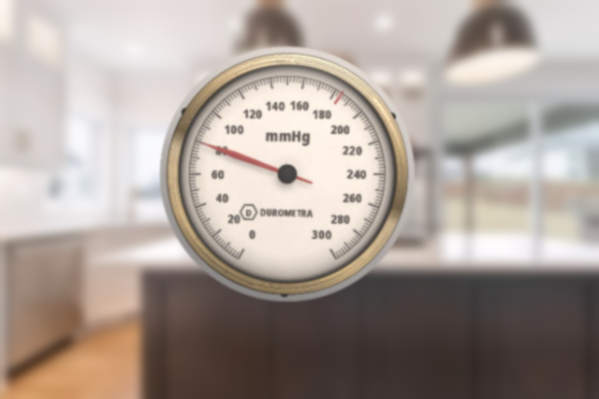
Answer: 80; mmHg
